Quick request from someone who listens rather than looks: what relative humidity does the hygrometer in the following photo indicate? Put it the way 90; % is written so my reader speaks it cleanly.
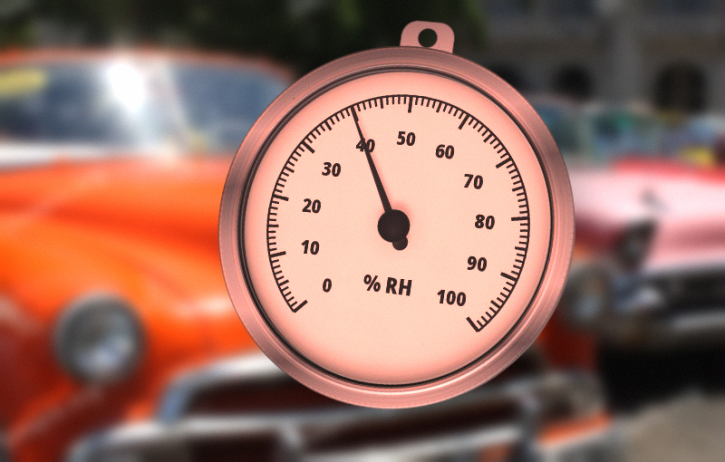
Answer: 40; %
